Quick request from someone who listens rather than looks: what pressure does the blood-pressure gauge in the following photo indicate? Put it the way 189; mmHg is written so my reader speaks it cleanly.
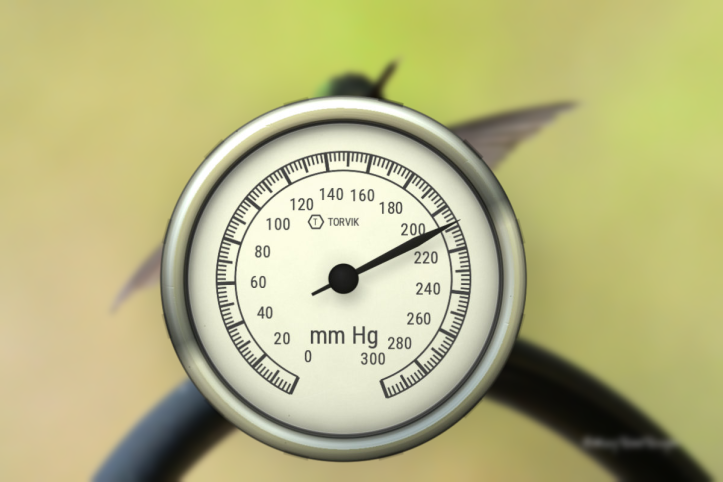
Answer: 208; mmHg
